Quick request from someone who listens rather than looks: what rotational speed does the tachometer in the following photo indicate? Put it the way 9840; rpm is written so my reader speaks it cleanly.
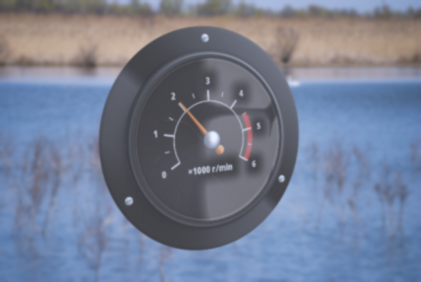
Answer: 2000; rpm
